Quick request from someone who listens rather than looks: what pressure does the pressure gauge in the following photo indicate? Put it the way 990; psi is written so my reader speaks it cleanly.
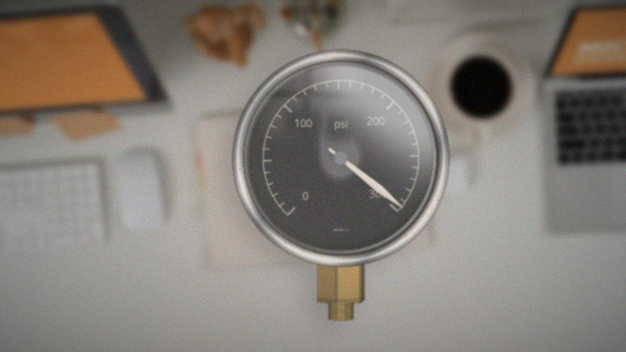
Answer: 295; psi
